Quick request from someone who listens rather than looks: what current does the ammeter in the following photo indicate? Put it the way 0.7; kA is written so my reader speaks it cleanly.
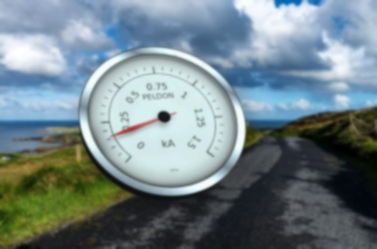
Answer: 0.15; kA
